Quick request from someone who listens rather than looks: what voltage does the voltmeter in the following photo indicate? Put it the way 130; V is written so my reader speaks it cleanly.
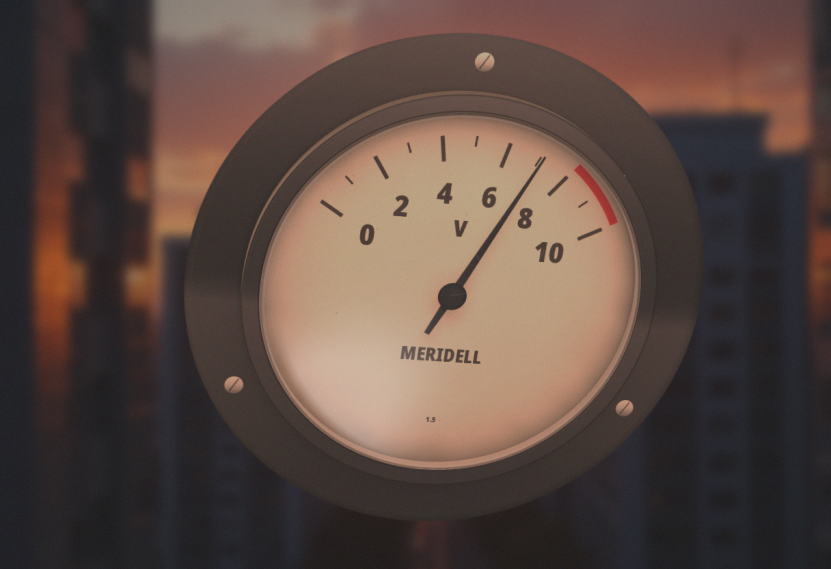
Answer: 7; V
